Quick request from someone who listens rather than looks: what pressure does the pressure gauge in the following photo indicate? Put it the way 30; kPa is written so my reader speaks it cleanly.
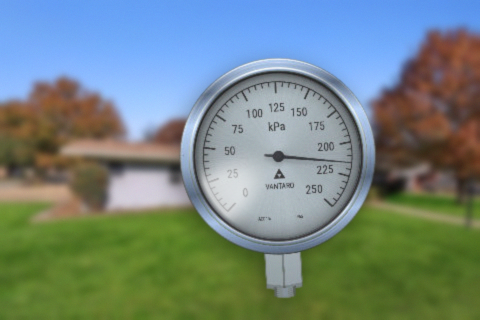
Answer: 215; kPa
